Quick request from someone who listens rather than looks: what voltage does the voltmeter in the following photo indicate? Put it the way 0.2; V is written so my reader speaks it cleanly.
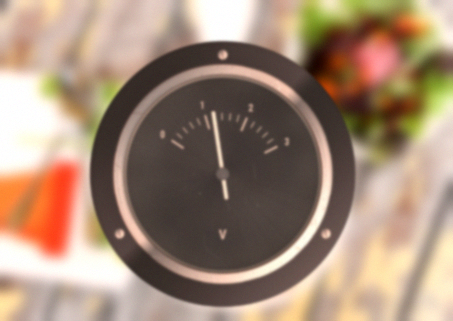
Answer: 1.2; V
